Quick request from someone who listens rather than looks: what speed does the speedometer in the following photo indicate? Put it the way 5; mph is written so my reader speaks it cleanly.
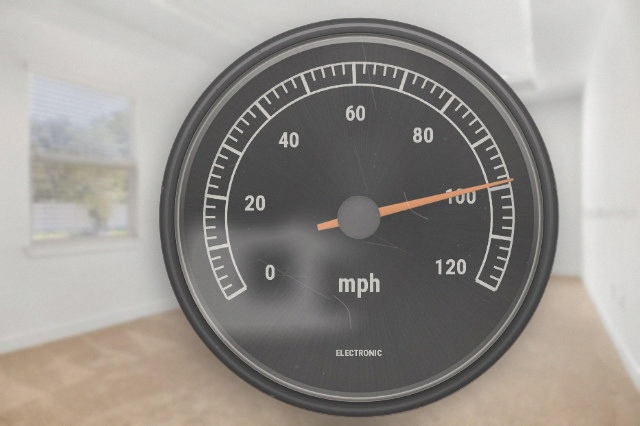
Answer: 99; mph
